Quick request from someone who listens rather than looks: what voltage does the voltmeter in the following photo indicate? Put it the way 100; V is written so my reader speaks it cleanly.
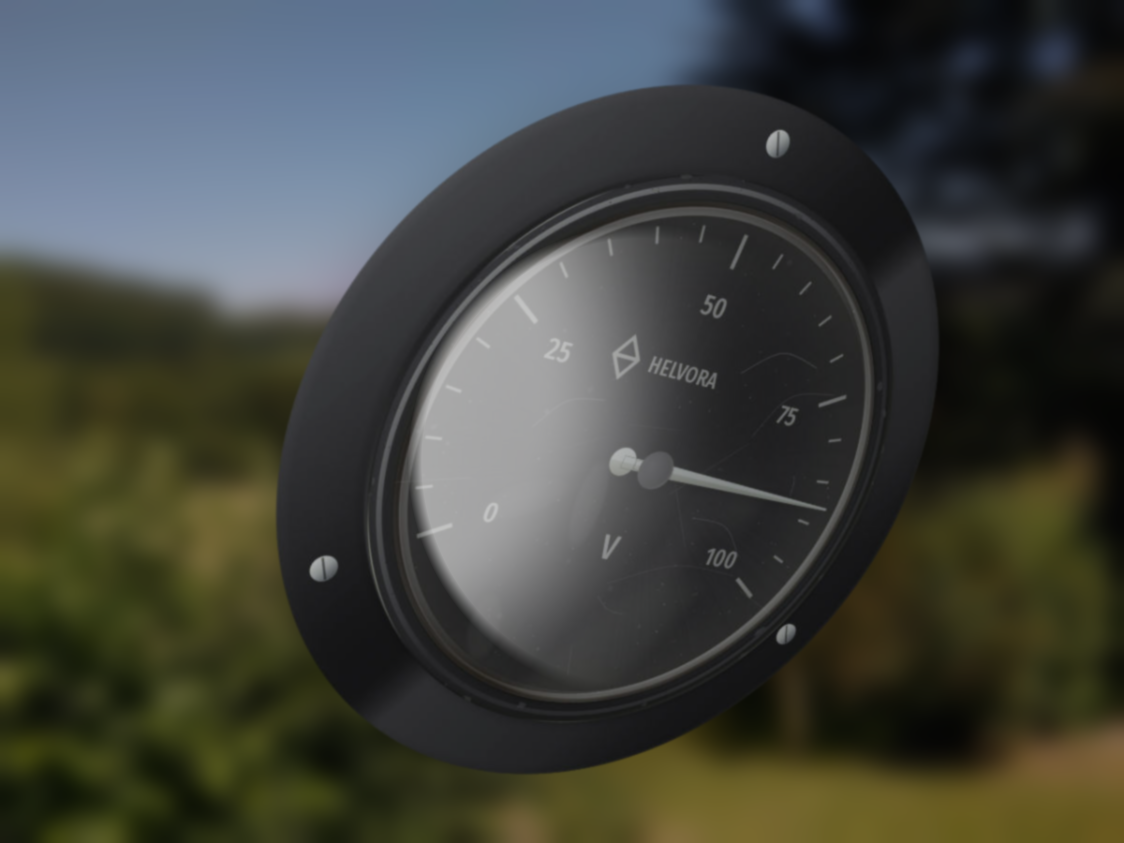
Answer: 87.5; V
